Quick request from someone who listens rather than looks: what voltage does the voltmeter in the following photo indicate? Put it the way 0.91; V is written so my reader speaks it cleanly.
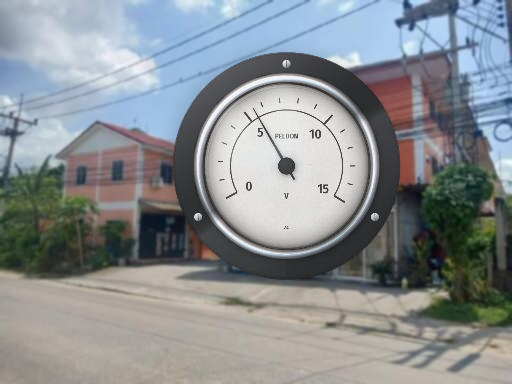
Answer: 5.5; V
